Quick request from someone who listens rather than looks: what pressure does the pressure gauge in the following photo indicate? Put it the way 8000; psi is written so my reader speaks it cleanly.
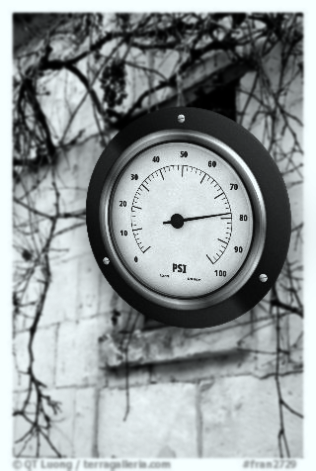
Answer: 78; psi
